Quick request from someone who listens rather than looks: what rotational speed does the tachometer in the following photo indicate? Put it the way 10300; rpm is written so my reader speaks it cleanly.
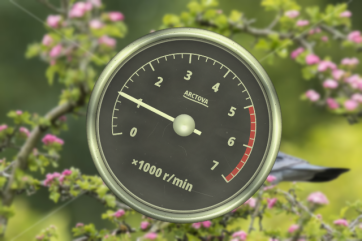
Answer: 1000; rpm
